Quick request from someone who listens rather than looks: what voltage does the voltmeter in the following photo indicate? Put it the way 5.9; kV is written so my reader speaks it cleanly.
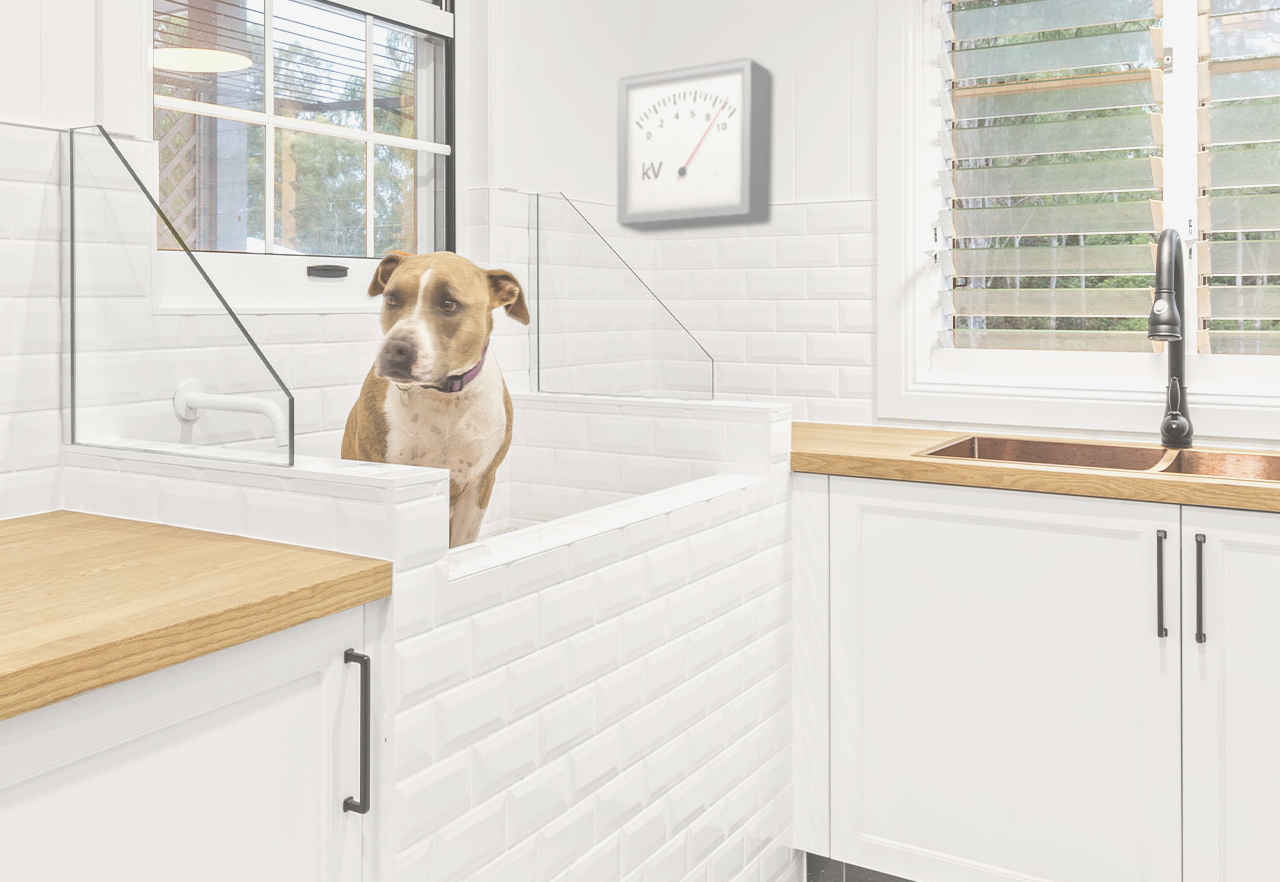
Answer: 9; kV
